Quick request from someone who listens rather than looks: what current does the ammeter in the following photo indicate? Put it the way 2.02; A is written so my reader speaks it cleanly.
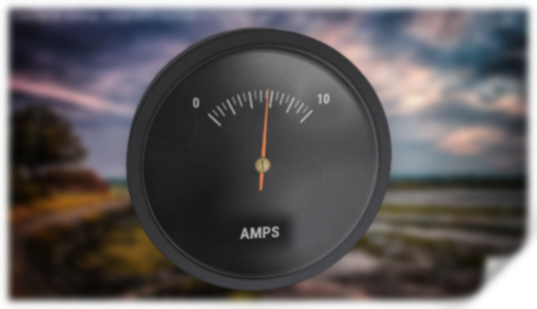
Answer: 5.5; A
